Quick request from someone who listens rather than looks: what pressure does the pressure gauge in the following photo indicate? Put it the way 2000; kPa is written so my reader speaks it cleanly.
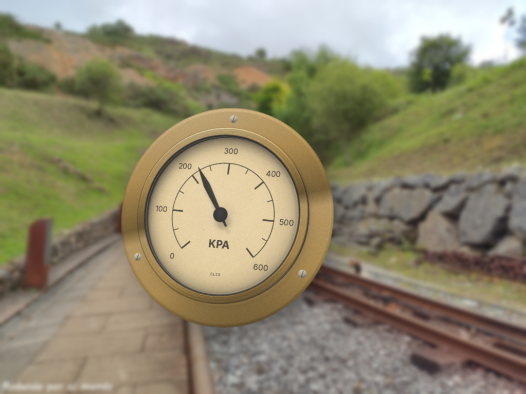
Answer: 225; kPa
